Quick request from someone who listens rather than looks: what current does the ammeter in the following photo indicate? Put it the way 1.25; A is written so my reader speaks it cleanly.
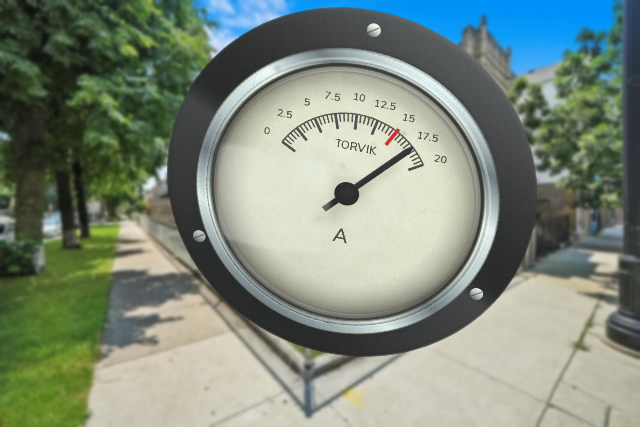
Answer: 17.5; A
